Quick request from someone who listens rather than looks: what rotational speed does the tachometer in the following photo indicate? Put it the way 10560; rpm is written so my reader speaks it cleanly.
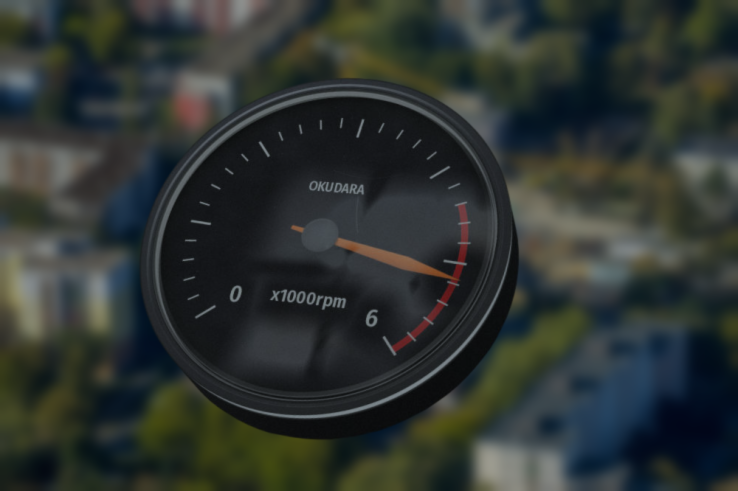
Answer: 5200; rpm
